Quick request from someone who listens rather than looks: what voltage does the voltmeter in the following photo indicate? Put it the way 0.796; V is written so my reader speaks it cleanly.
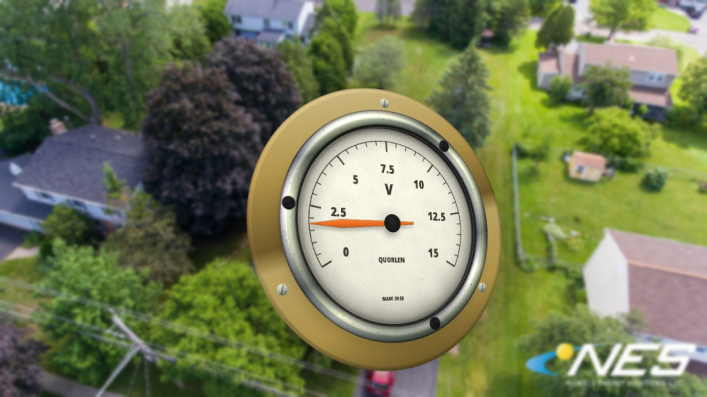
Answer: 1.75; V
